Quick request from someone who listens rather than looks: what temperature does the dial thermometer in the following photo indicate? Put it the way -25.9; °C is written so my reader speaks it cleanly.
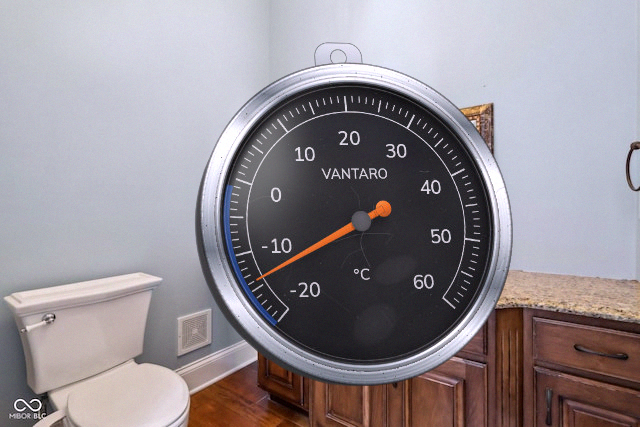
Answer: -14; °C
